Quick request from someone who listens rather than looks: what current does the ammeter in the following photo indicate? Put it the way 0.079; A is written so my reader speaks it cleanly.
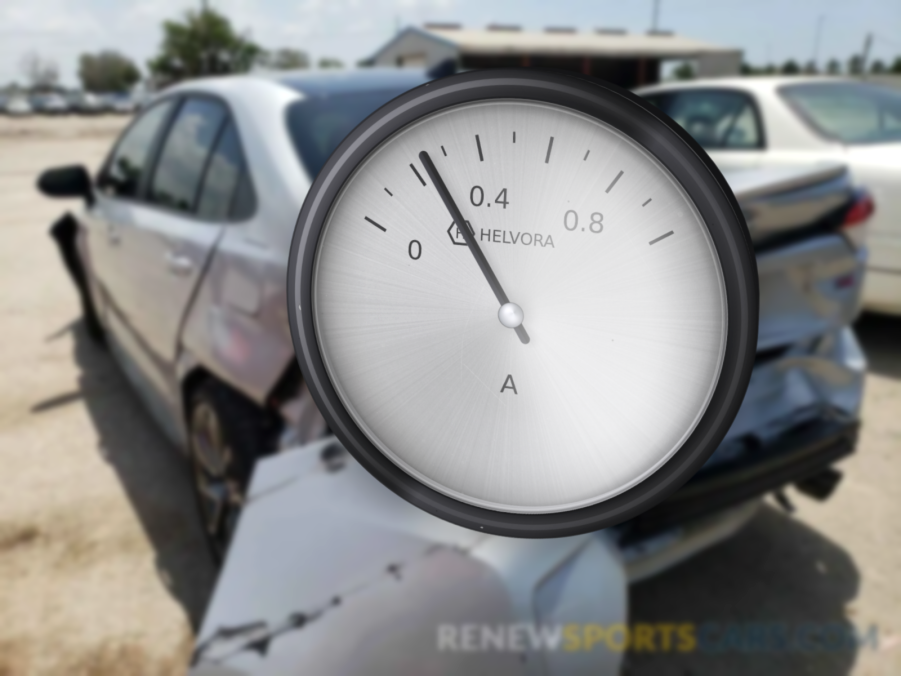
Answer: 0.25; A
